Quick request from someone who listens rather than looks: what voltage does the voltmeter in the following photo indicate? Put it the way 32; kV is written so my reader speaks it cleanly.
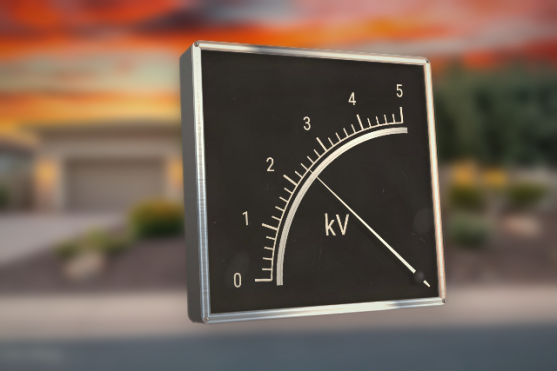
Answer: 2.4; kV
